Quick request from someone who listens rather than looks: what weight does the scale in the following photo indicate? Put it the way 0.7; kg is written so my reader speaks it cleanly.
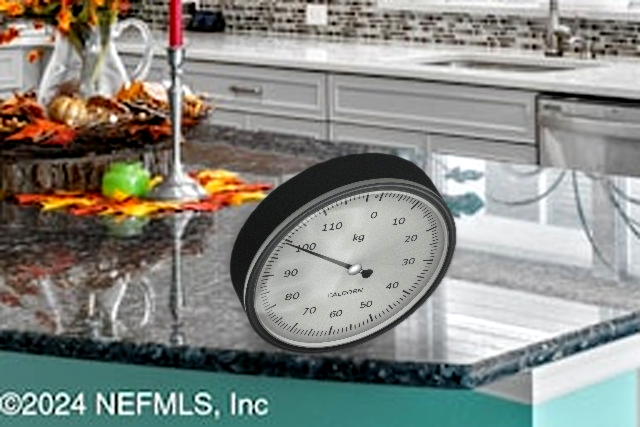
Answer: 100; kg
